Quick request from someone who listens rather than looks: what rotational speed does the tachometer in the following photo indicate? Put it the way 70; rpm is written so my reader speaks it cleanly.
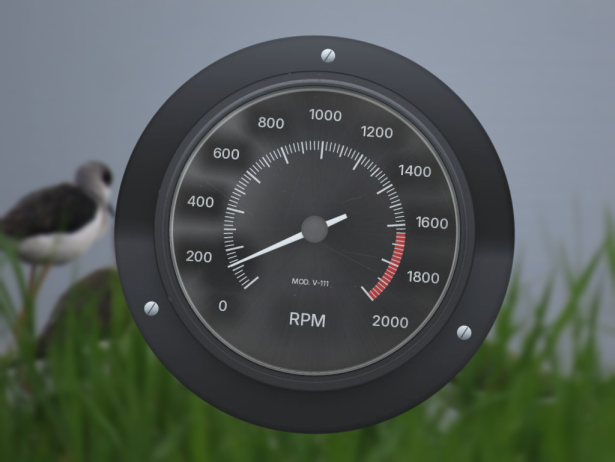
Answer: 120; rpm
